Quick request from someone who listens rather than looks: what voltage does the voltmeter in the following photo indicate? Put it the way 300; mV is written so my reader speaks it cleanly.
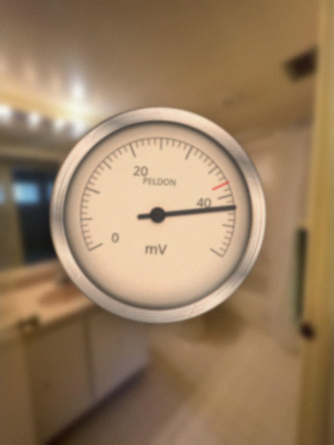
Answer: 42; mV
